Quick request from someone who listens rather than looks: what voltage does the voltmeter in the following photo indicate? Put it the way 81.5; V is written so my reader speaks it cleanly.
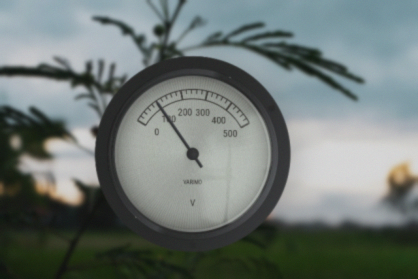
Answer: 100; V
